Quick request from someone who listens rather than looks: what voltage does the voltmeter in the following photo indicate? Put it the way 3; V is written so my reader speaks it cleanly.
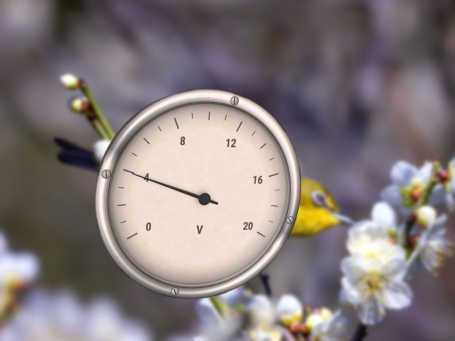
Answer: 4; V
